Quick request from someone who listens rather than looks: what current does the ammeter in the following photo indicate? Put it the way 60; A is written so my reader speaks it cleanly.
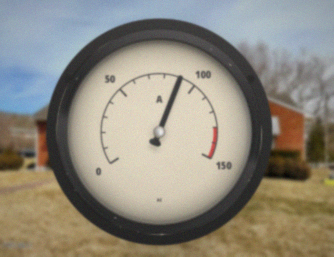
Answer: 90; A
